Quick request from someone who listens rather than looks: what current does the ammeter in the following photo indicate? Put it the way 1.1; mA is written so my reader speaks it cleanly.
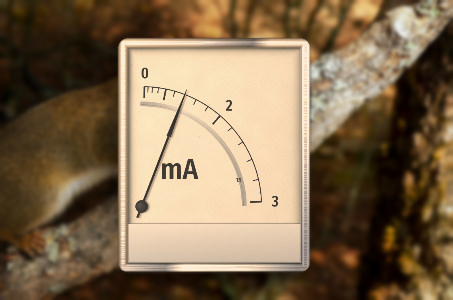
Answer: 1.4; mA
